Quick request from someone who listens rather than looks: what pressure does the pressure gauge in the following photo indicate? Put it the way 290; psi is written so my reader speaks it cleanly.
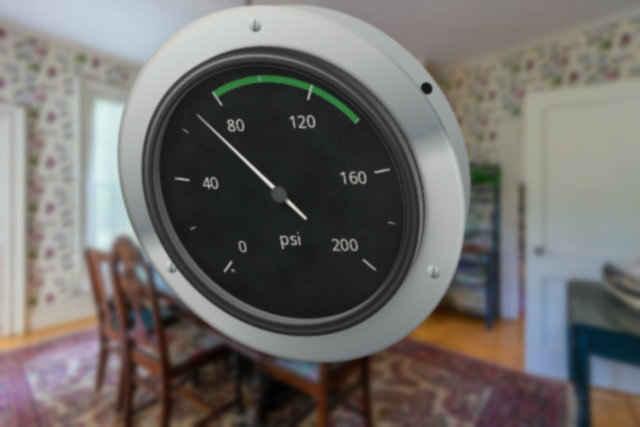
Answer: 70; psi
